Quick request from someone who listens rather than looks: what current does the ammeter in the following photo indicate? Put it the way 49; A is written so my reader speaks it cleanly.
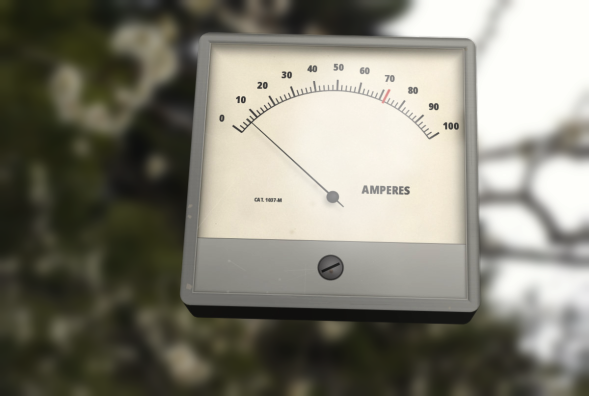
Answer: 6; A
